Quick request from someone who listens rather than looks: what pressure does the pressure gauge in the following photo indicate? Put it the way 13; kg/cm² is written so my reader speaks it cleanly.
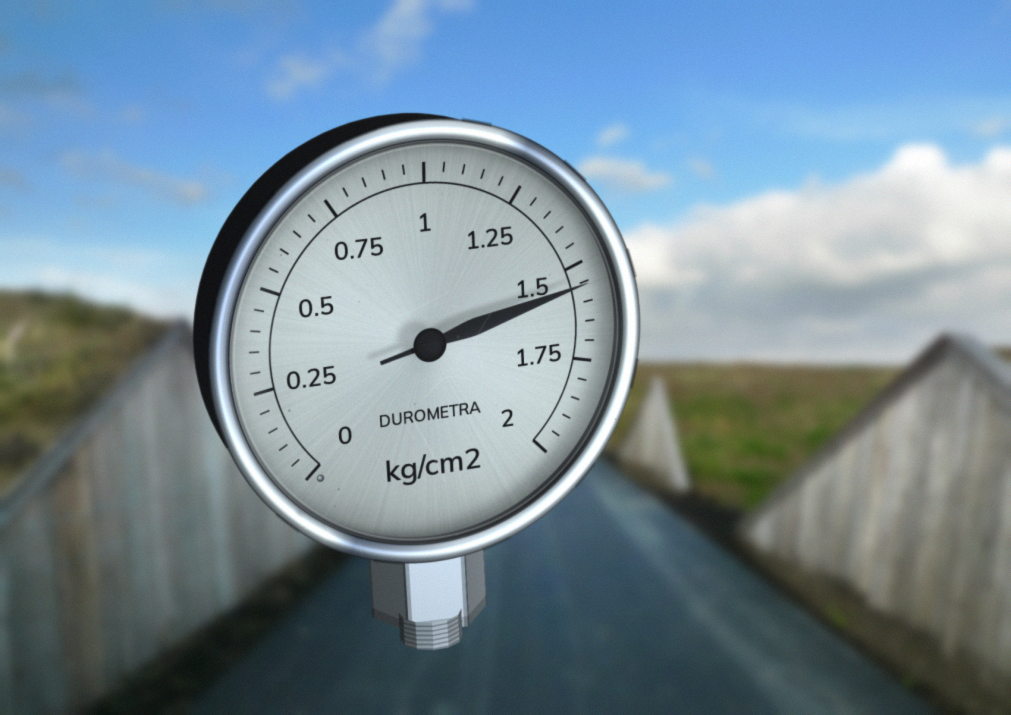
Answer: 1.55; kg/cm²
